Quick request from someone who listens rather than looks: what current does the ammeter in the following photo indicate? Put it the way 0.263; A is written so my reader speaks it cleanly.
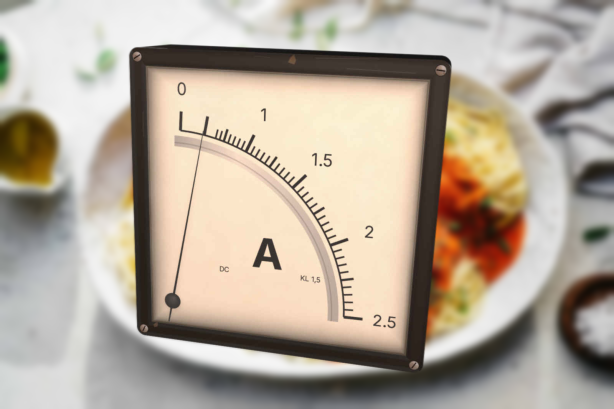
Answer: 0.5; A
